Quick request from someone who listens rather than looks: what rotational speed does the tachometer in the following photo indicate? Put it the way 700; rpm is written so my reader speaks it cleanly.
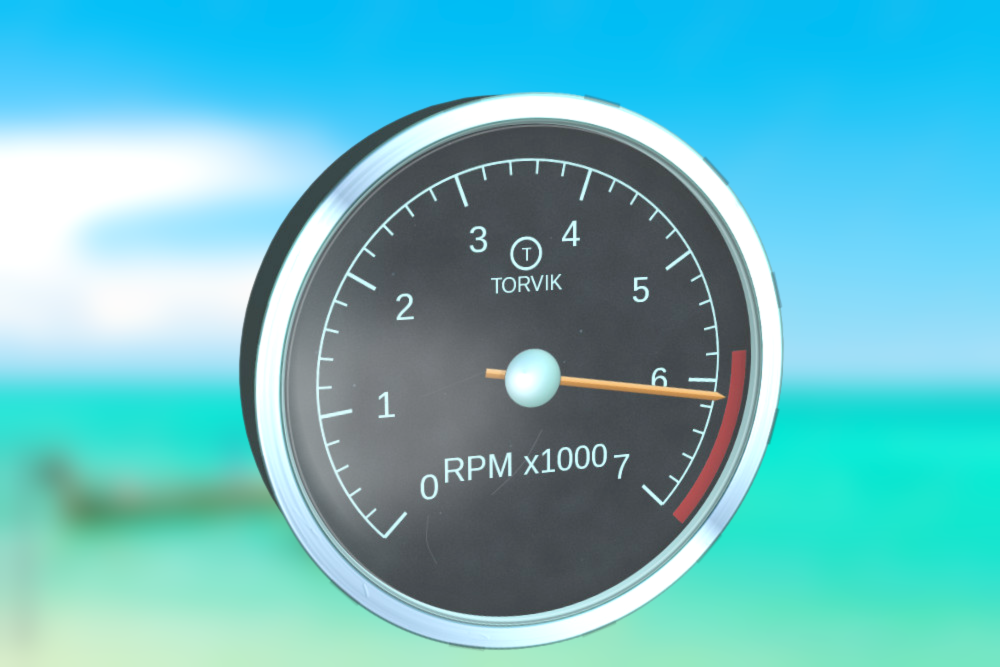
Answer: 6100; rpm
